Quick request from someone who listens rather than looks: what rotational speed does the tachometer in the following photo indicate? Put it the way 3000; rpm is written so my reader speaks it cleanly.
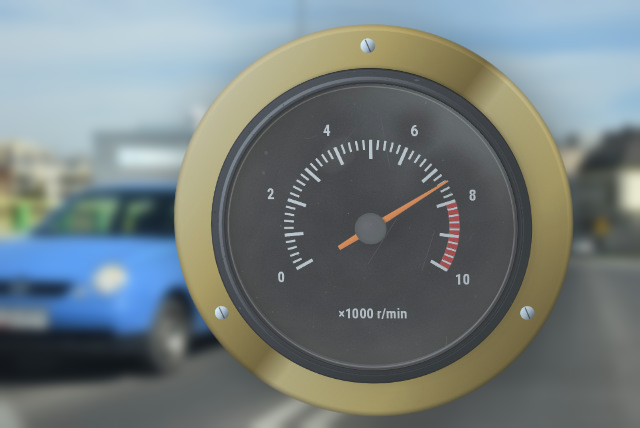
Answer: 7400; rpm
